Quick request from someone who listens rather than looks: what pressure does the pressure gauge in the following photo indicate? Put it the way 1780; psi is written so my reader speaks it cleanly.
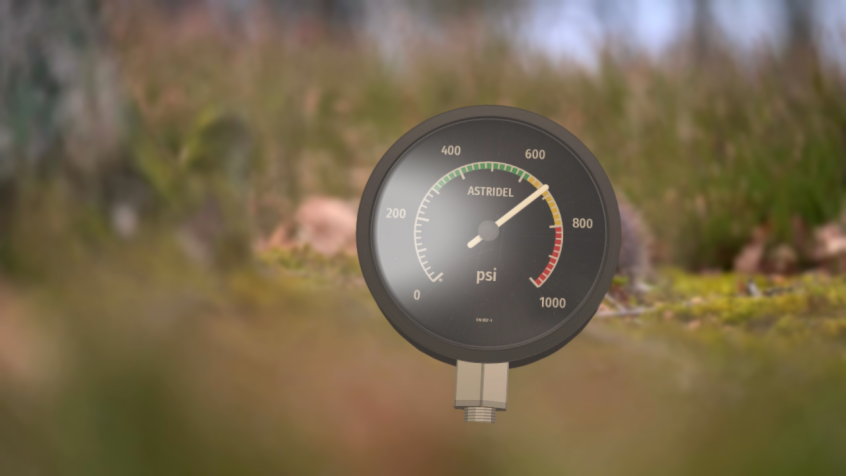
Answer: 680; psi
